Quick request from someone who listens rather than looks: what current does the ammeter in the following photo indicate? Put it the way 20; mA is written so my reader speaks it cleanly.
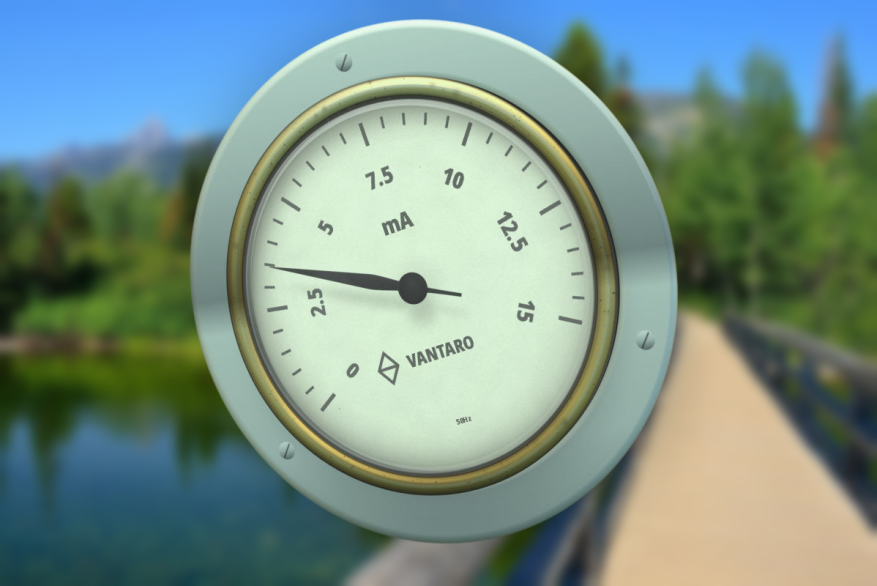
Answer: 3.5; mA
